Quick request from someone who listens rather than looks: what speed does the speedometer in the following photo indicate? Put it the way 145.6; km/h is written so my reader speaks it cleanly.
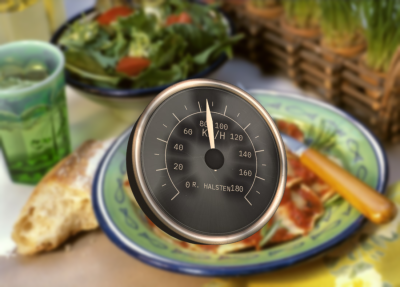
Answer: 85; km/h
